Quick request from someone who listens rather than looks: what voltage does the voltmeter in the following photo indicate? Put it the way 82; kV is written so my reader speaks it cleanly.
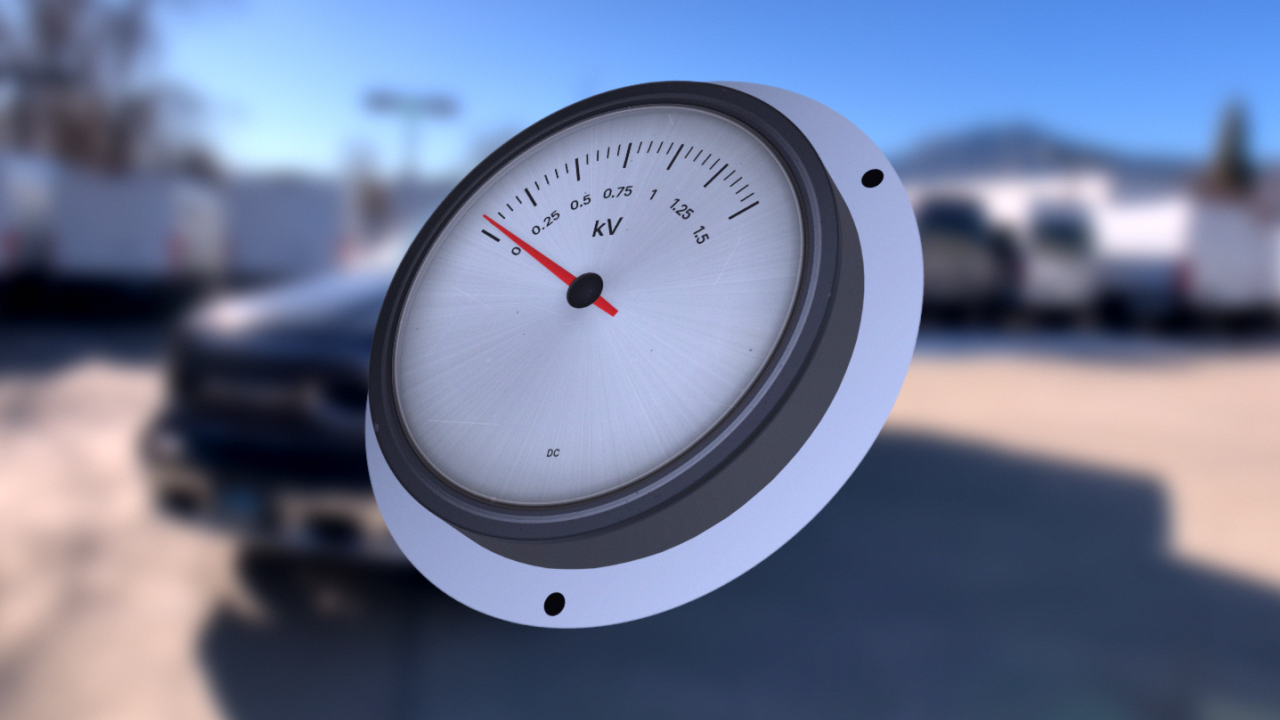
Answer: 0.05; kV
